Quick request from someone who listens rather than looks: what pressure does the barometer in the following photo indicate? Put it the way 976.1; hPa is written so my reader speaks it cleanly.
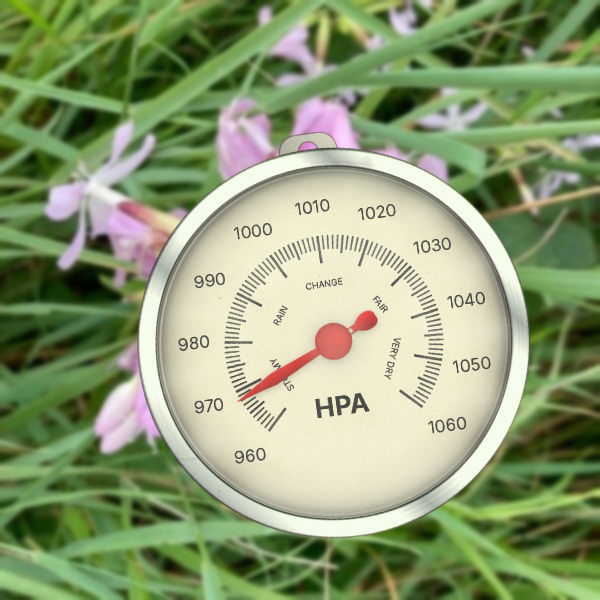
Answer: 968; hPa
